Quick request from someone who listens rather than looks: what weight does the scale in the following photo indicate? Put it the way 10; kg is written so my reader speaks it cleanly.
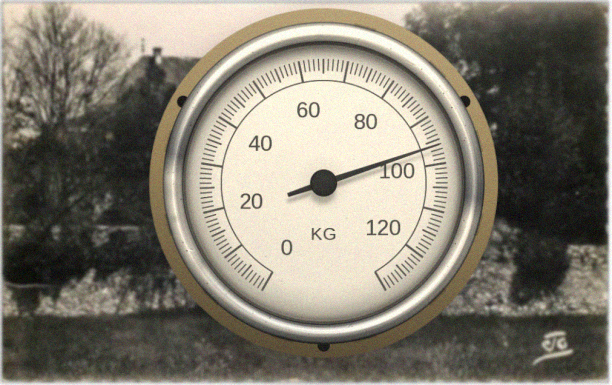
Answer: 96; kg
